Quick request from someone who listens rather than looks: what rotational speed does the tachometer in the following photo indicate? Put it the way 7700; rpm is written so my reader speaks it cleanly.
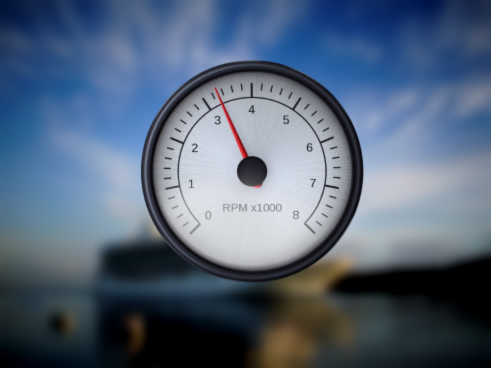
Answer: 3300; rpm
